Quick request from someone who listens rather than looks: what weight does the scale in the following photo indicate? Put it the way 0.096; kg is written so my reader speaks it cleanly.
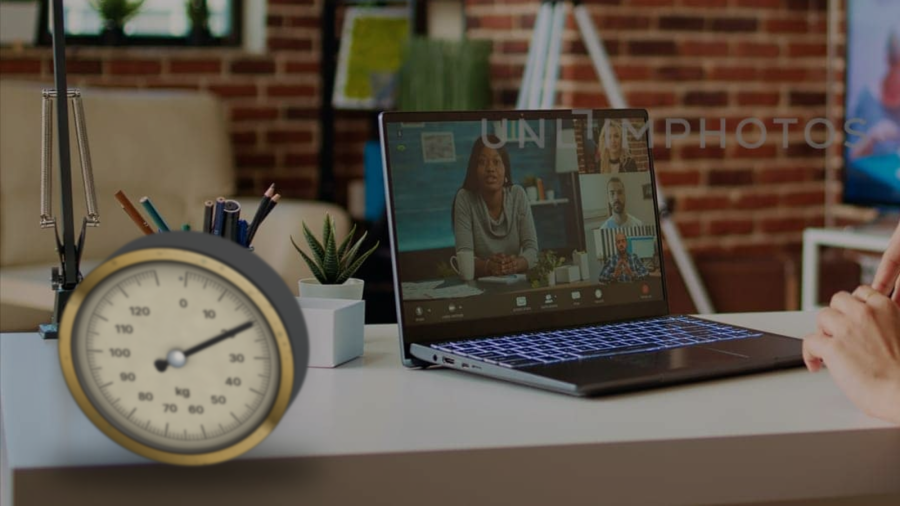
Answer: 20; kg
